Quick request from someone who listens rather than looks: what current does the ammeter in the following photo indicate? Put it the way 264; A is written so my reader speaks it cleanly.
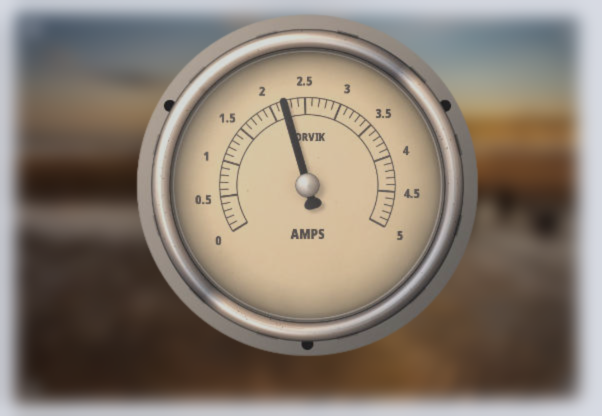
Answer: 2.2; A
